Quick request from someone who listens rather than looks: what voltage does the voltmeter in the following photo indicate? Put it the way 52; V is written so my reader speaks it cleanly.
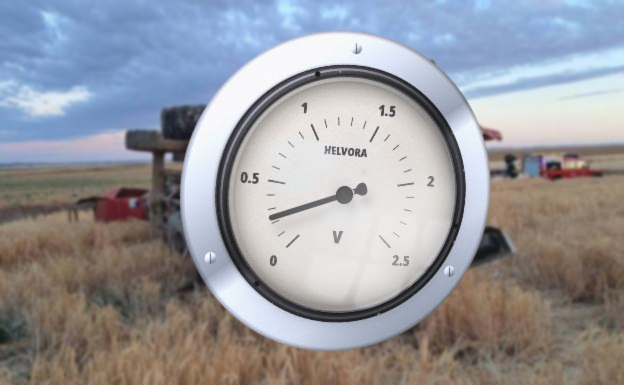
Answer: 0.25; V
